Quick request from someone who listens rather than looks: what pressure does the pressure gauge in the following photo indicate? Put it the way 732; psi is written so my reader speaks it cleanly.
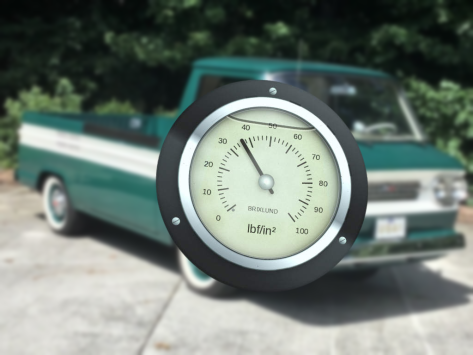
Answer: 36; psi
